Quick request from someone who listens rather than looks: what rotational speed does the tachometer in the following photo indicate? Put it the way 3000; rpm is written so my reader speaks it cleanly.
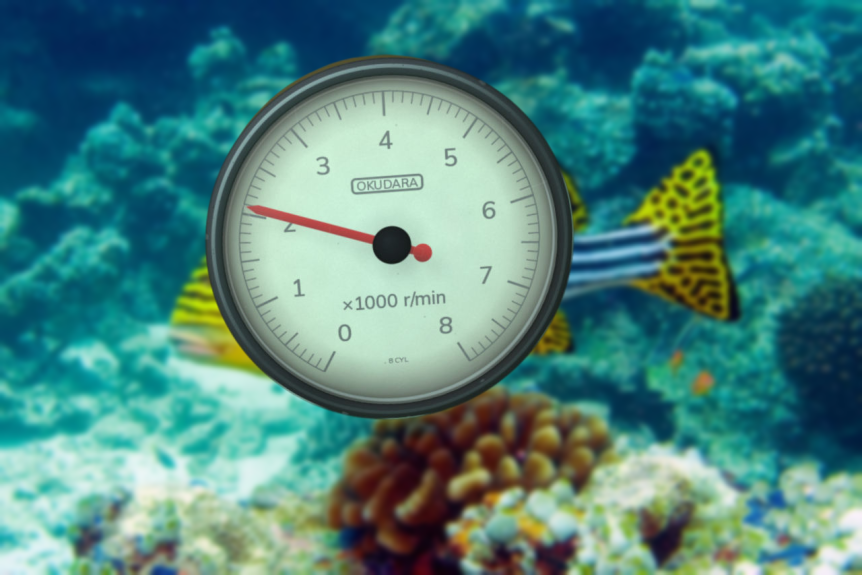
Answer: 2100; rpm
